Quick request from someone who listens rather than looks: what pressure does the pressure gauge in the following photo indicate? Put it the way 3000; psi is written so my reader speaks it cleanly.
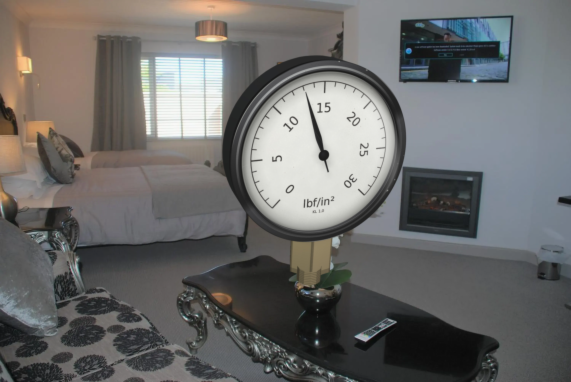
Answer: 13; psi
